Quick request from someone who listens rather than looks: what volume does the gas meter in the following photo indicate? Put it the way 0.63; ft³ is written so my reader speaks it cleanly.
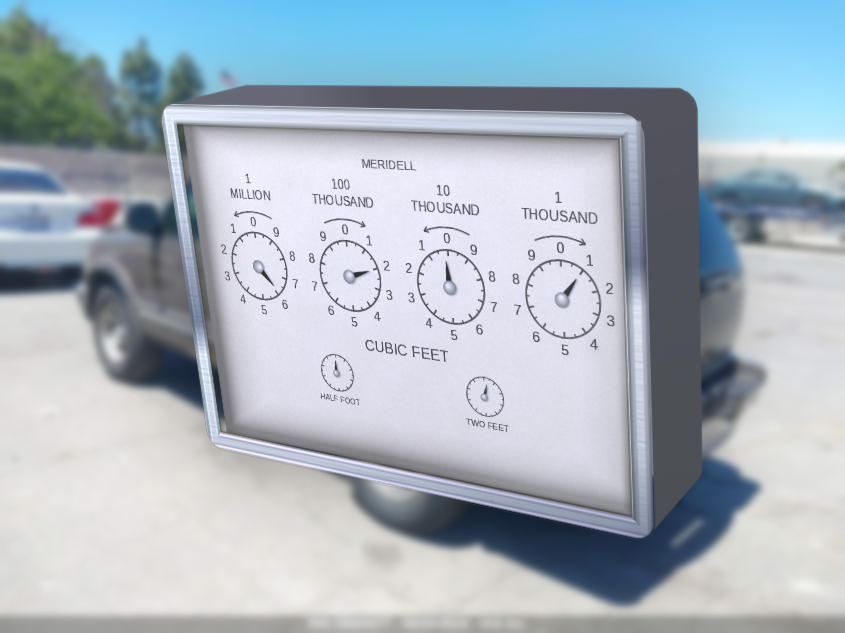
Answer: 620100; ft³
